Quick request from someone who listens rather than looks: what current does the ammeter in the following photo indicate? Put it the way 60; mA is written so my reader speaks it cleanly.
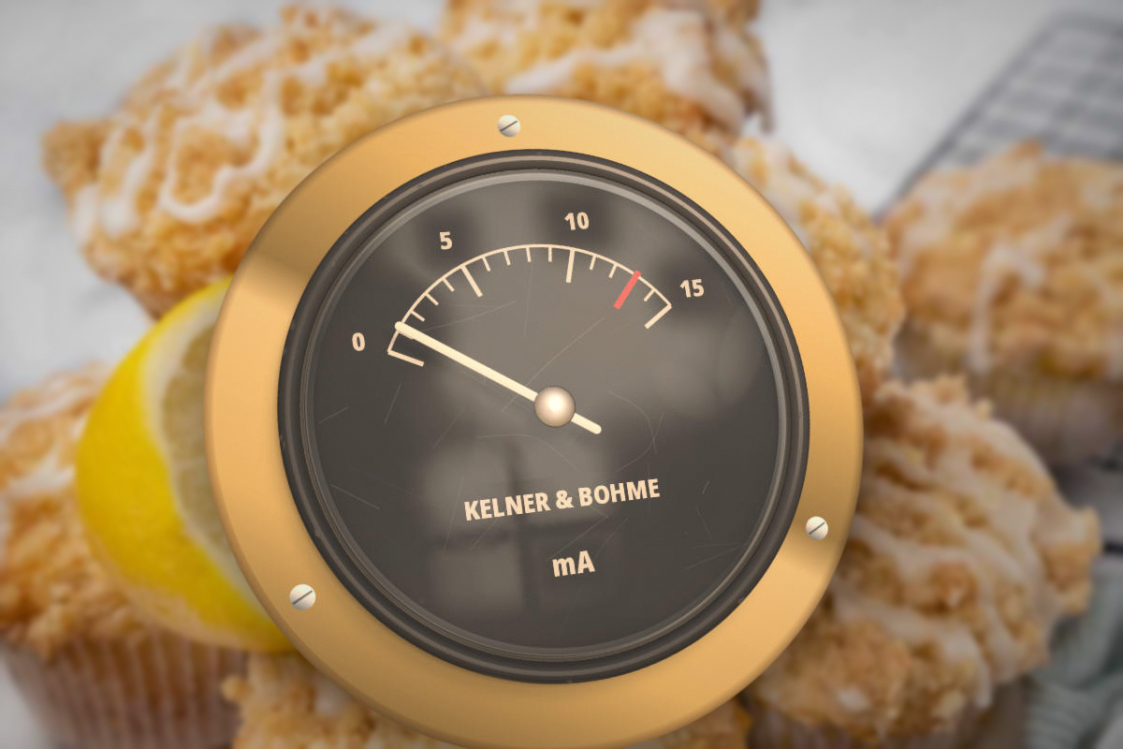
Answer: 1; mA
